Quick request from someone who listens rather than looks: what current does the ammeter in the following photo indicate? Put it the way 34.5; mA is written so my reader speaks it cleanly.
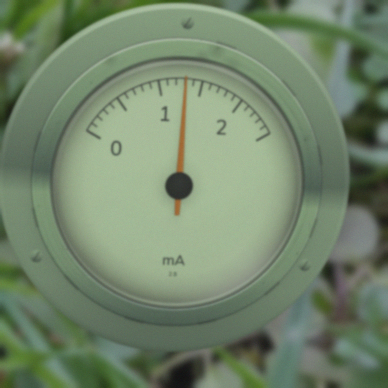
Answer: 1.3; mA
